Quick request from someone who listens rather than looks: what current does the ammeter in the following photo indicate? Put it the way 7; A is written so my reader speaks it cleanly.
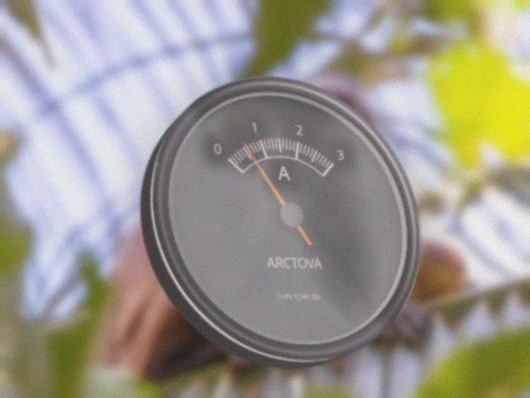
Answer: 0.5; A
